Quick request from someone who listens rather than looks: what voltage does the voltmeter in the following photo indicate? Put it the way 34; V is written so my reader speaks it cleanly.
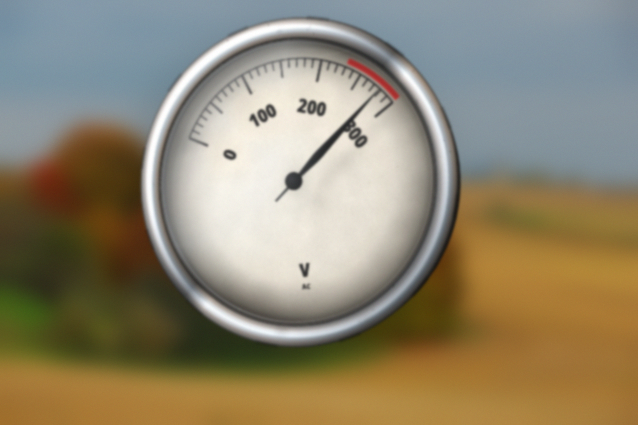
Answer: 280; V
